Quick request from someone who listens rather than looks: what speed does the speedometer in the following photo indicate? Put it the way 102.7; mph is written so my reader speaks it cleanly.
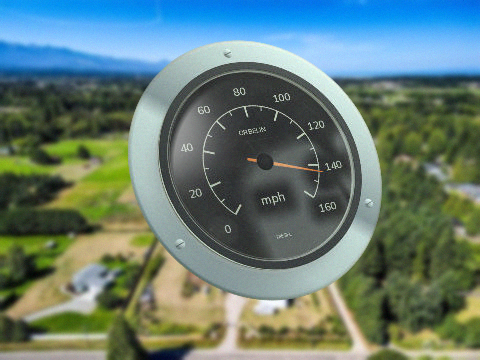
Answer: 145; mph
